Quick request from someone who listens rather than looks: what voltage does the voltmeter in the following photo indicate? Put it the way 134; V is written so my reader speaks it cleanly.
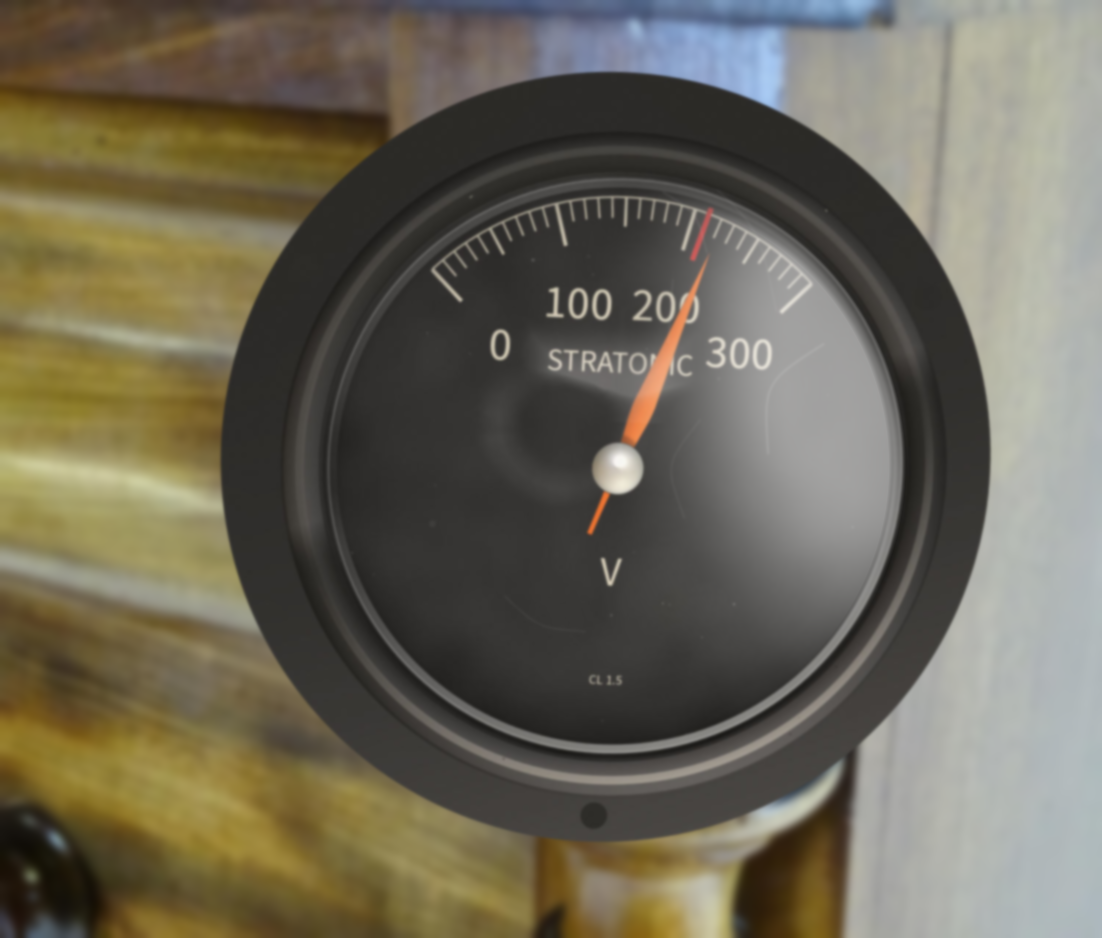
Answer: 220; V
